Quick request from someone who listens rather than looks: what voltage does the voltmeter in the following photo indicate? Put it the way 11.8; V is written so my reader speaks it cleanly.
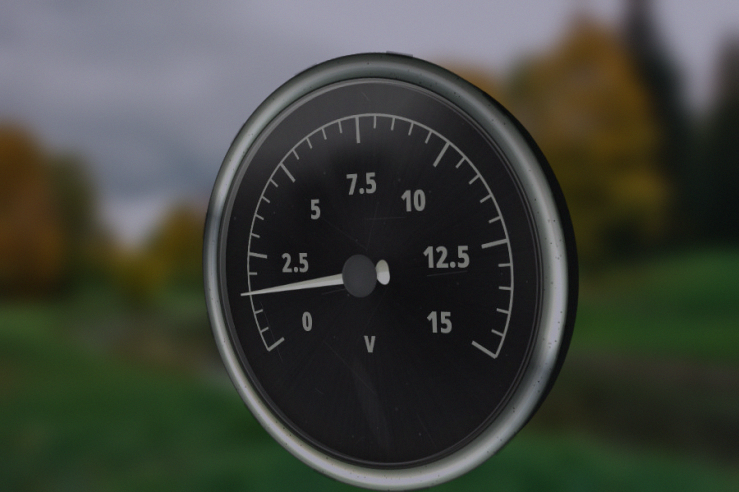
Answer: 1.5; V
